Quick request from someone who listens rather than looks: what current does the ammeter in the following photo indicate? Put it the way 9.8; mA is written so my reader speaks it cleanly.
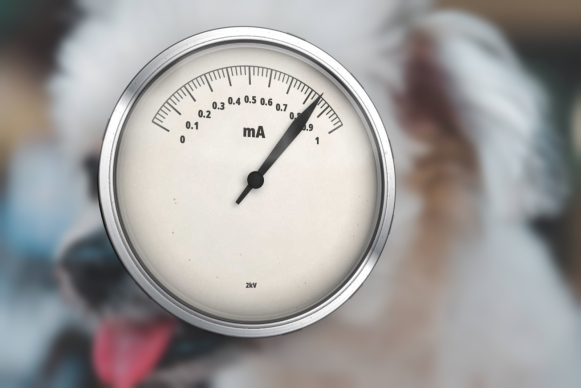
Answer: 0.84; mA
